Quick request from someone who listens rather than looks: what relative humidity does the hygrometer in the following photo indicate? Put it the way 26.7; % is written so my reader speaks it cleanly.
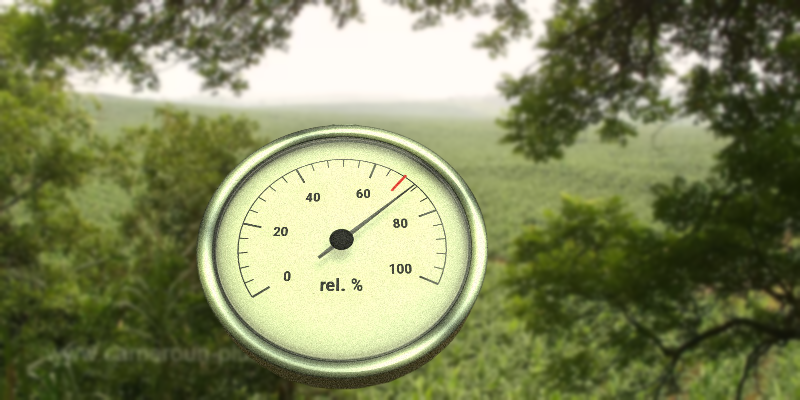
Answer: 72; %
